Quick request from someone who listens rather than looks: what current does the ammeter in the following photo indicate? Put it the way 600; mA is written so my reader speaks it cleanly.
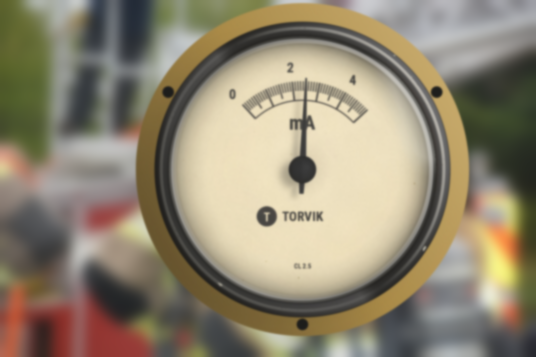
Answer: 2.5; mA
